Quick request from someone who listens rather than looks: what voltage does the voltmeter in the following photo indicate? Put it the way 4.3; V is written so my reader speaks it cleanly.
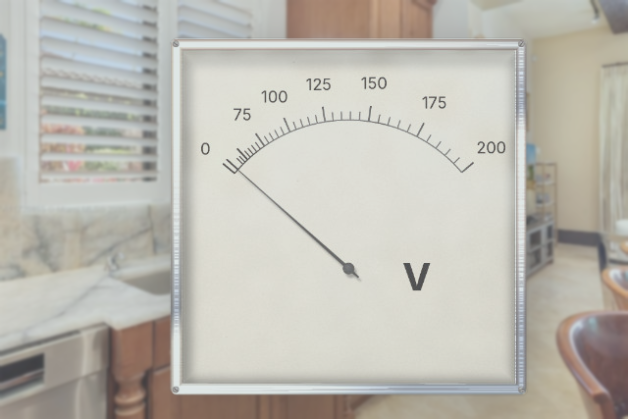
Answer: 25; V
